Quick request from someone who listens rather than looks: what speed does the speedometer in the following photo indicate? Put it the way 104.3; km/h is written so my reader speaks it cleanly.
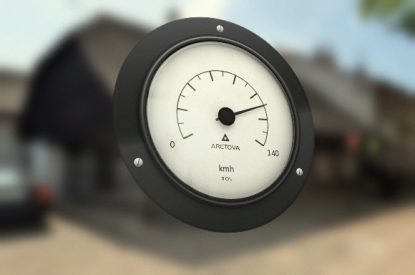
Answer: 110; km/h
